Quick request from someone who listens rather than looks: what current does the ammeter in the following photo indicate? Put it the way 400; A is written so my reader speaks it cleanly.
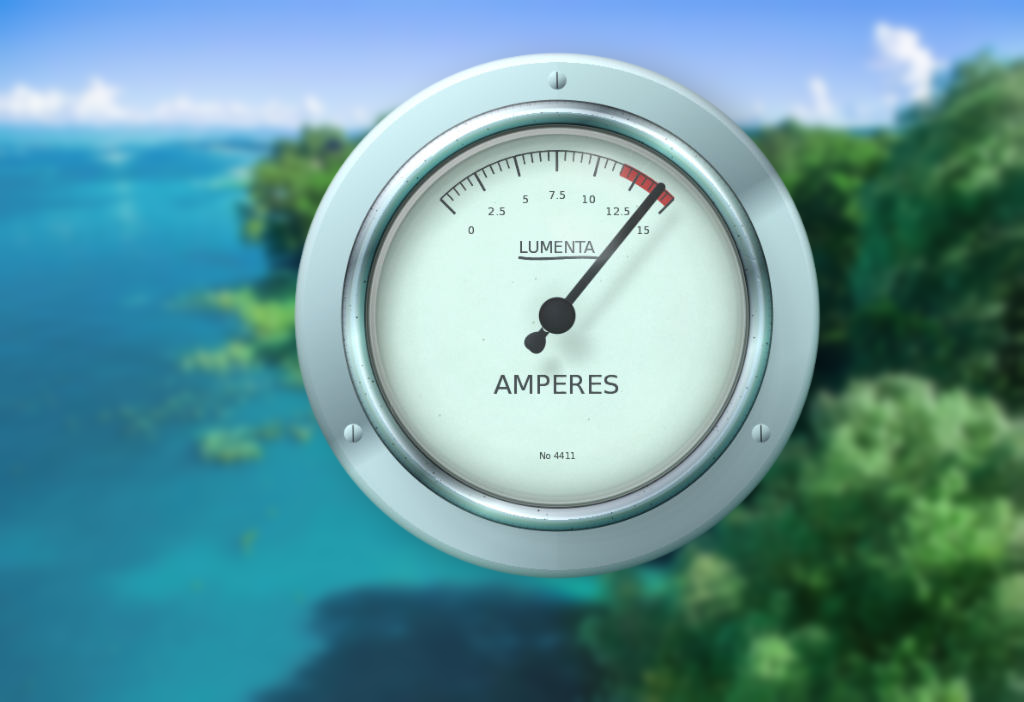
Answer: 14; A
